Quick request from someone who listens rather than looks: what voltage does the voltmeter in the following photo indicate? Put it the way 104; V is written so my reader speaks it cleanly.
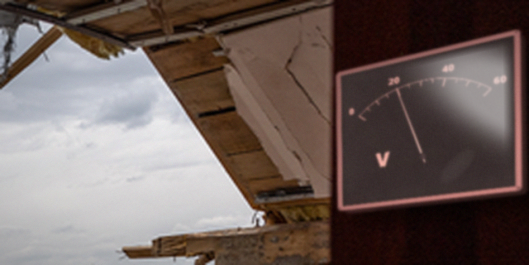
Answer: 20; V
